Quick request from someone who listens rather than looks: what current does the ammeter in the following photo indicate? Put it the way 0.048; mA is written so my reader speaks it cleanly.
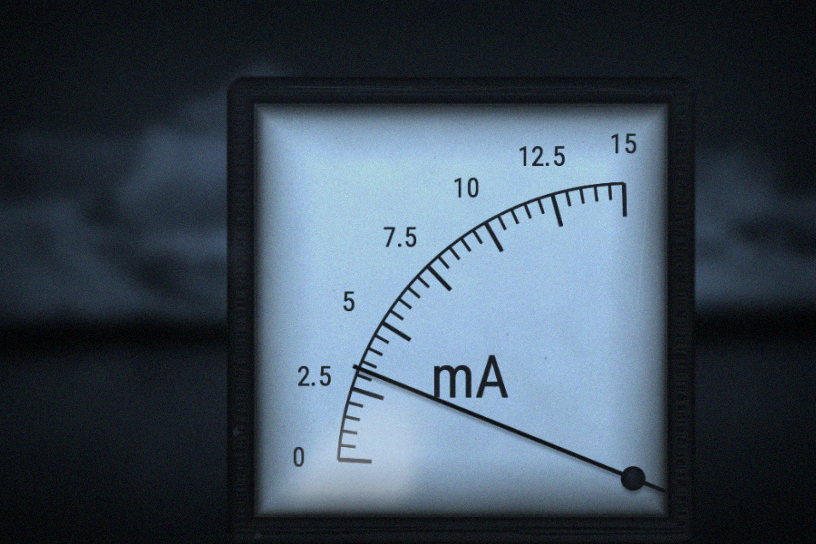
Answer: 3.25; mA
